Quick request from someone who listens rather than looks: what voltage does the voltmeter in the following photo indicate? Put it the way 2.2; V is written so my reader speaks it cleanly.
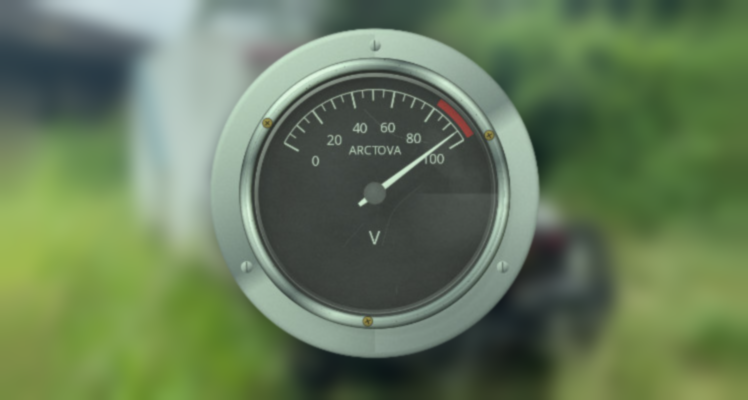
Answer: 95; V
